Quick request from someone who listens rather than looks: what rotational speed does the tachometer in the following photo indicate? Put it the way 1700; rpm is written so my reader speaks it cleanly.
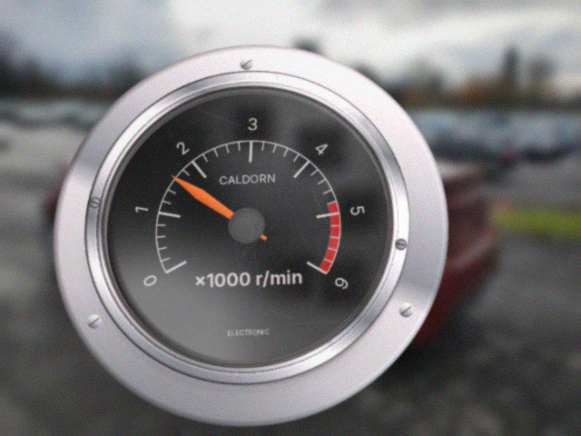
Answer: 1600; rpm
